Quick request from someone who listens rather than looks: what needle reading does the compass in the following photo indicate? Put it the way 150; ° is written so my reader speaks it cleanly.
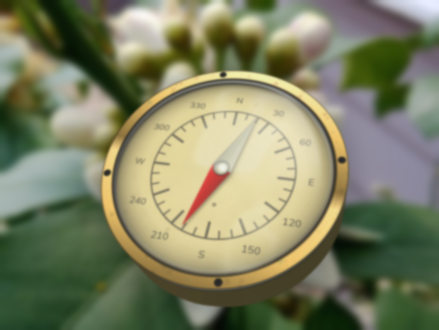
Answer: 200; °
